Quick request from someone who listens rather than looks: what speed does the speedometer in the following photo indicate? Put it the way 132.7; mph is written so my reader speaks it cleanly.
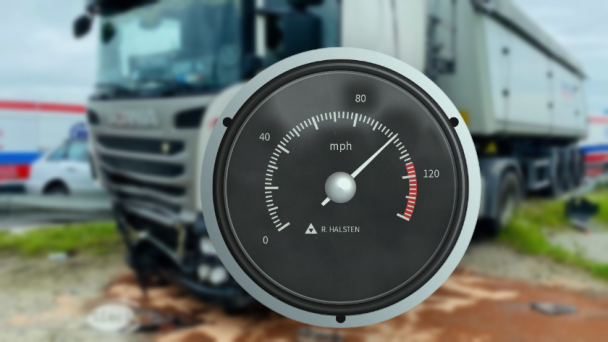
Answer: 100; mph
